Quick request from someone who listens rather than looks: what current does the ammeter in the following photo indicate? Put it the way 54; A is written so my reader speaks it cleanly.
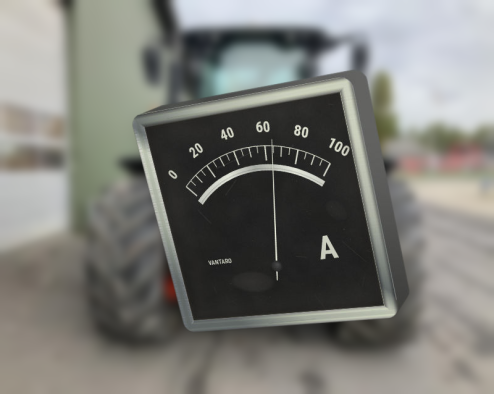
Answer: 65; A
